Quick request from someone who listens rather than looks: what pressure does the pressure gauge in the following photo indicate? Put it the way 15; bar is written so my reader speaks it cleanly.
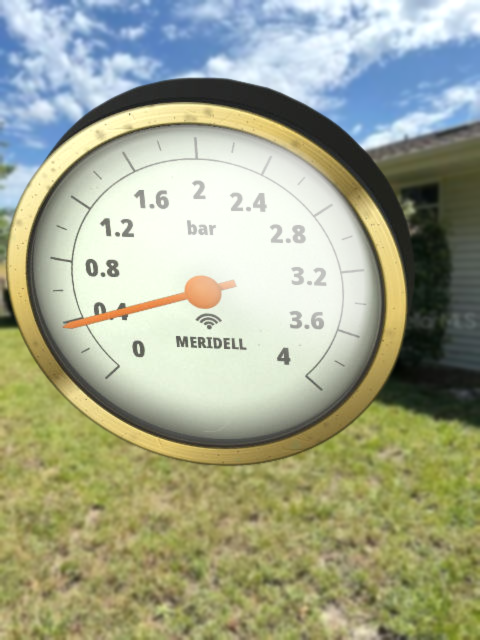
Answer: 0.4; bar
